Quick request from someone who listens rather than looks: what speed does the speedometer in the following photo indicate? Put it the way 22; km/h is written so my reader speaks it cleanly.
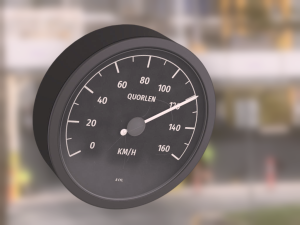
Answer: 120; km/h
